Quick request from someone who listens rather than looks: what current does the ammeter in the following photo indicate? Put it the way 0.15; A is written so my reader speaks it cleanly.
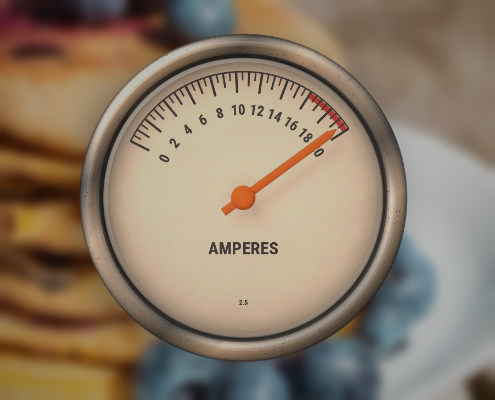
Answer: 19.5; A
